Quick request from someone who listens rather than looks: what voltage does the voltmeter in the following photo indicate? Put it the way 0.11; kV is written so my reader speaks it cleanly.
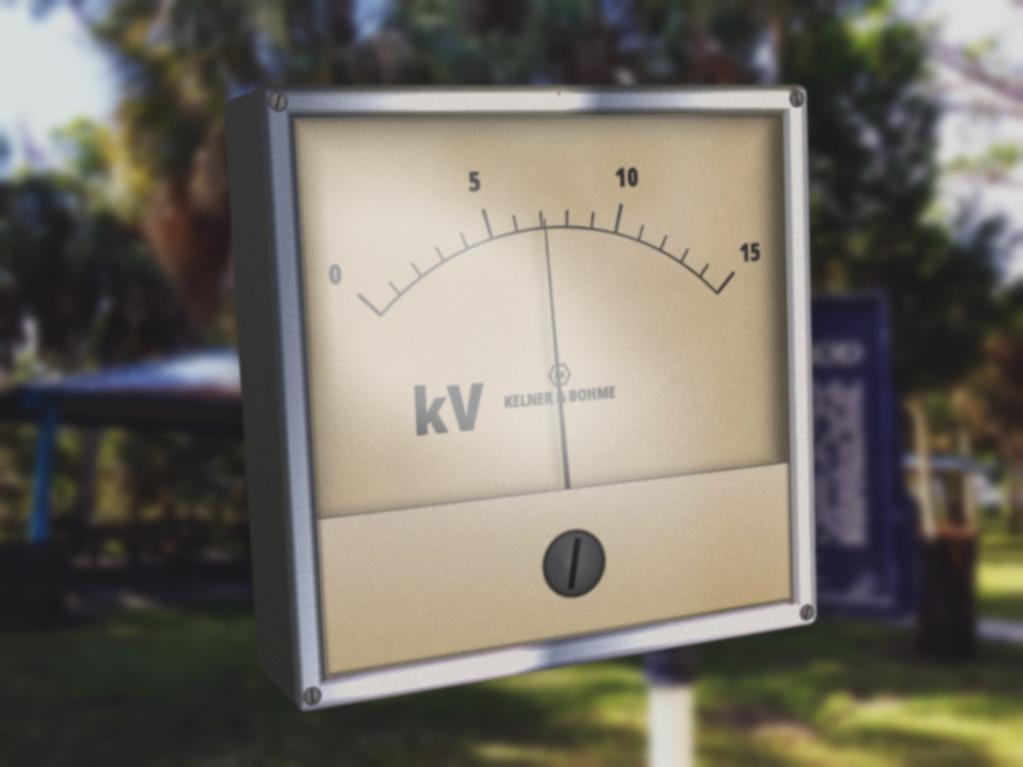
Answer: 7; kV
